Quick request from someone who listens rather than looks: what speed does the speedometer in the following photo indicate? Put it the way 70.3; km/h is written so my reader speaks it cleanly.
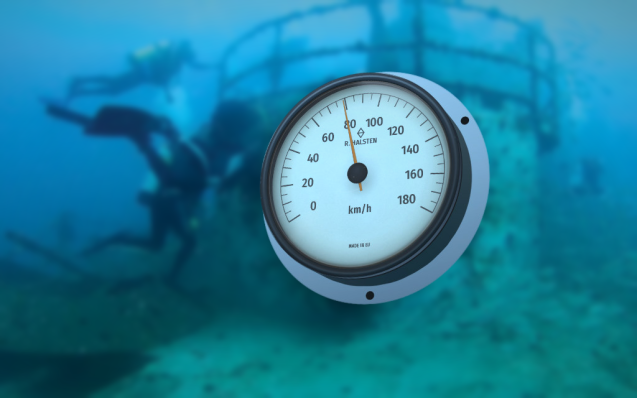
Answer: 80; km/h
